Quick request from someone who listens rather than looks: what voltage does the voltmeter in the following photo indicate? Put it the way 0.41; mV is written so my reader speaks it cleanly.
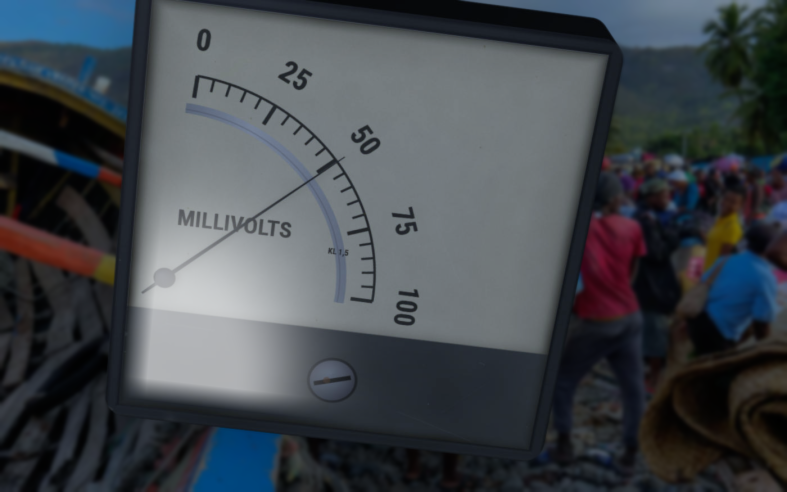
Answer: 50; mV
